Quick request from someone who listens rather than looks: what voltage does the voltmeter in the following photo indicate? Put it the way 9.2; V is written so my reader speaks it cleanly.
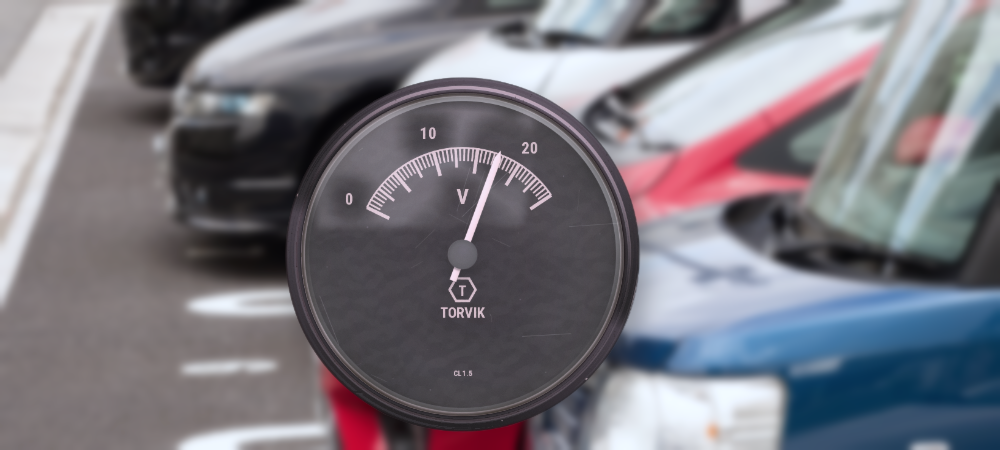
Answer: 17.5; V
